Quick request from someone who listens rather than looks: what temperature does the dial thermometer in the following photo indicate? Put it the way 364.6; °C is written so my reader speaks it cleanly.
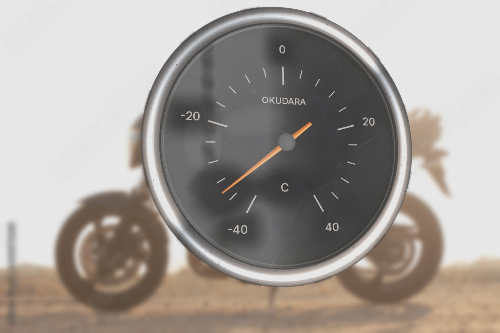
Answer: -34; °C
